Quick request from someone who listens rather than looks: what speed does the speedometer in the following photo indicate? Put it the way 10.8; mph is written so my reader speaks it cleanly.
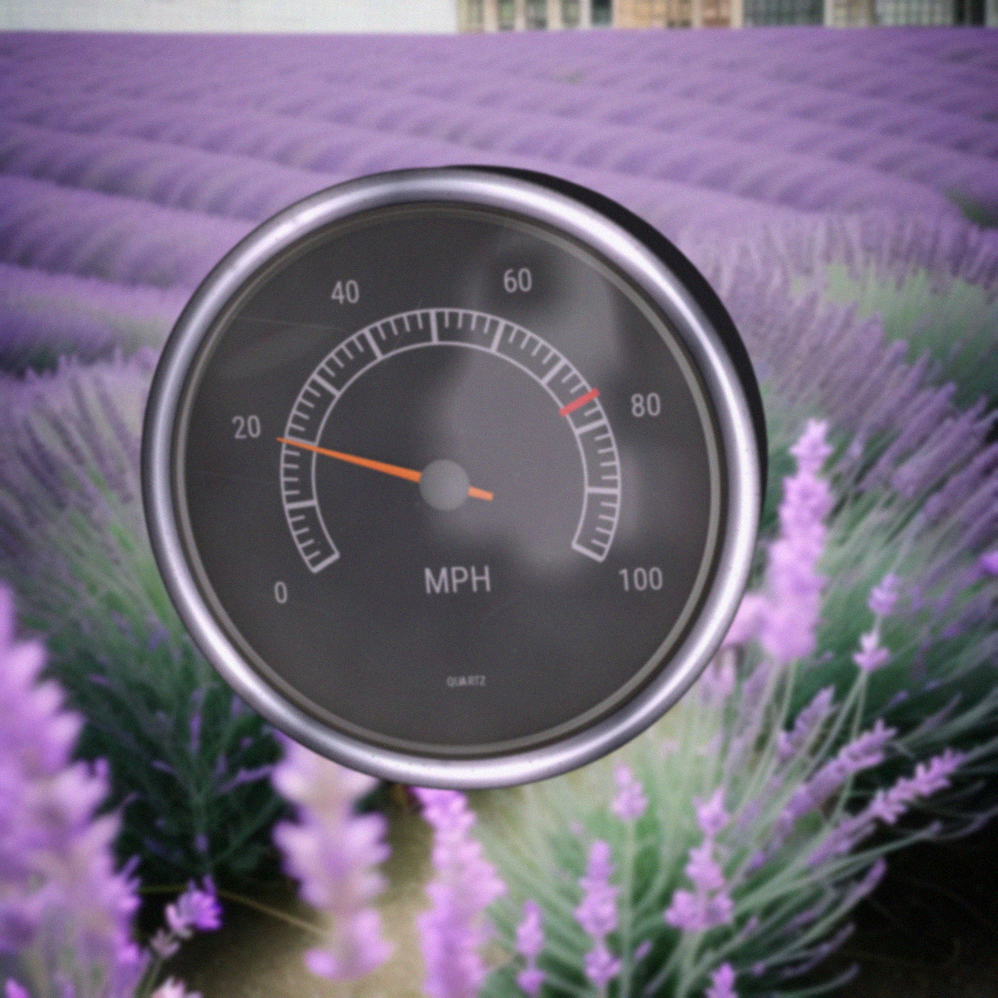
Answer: 20; mph
